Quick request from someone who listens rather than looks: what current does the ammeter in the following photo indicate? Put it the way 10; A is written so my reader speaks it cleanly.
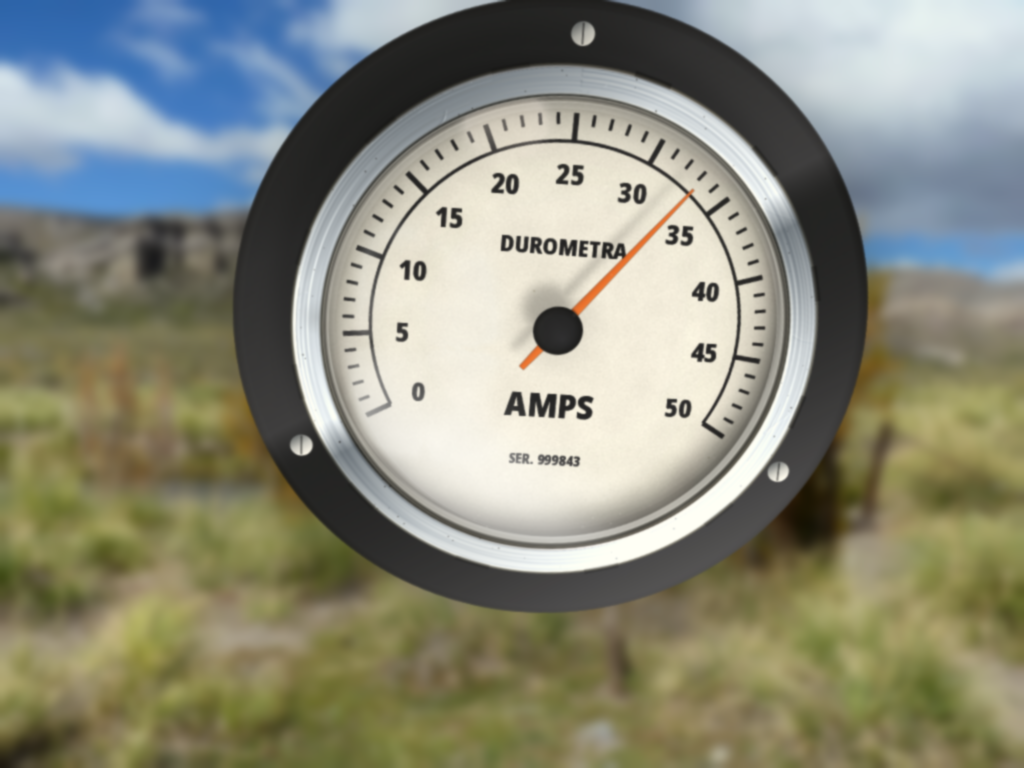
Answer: 33; A
